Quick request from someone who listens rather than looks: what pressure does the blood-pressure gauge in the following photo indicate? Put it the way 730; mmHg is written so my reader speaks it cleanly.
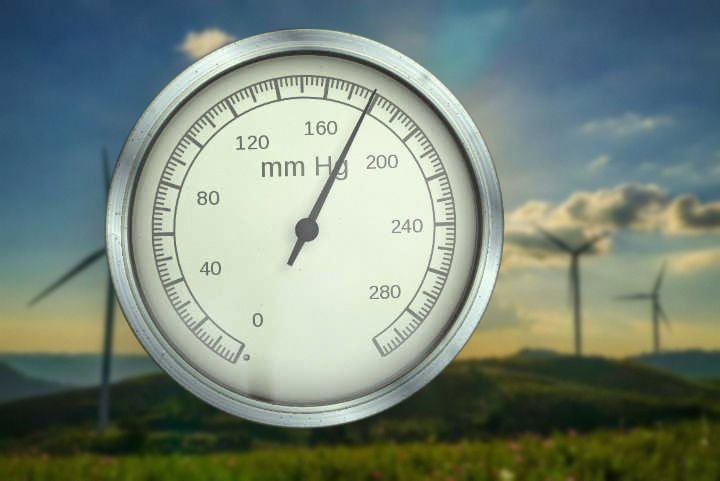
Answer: 178; mmHg
